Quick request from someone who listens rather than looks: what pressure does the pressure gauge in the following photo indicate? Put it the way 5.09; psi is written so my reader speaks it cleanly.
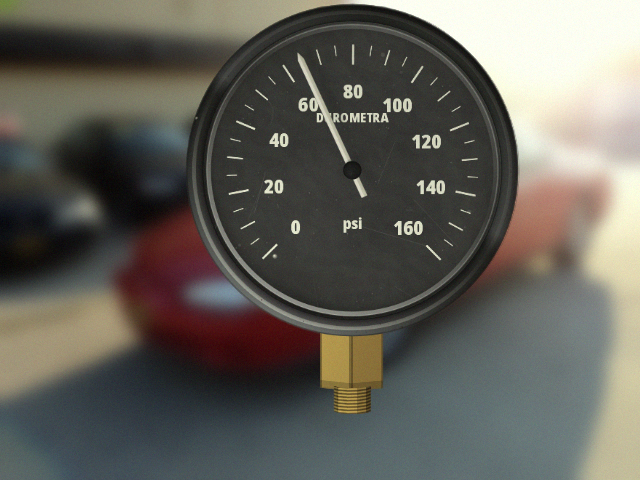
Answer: 65; psi
